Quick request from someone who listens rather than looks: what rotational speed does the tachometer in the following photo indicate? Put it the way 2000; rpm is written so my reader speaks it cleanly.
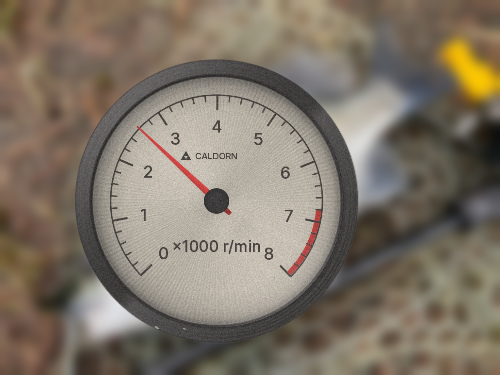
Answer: 2600; rpm
